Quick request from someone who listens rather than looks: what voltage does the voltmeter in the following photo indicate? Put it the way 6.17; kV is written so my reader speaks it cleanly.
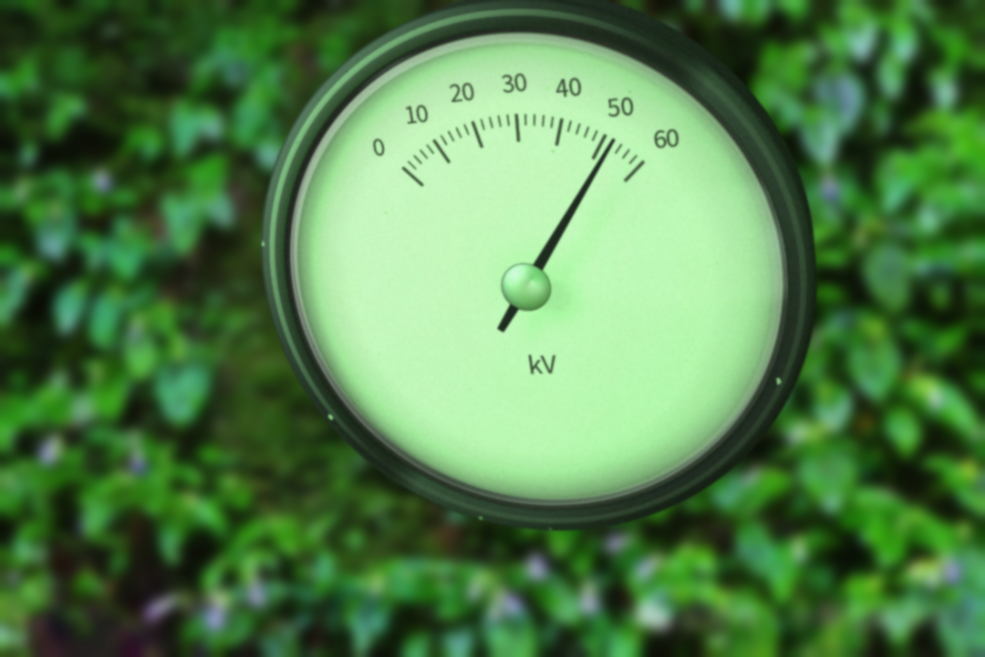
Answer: 52; kV
